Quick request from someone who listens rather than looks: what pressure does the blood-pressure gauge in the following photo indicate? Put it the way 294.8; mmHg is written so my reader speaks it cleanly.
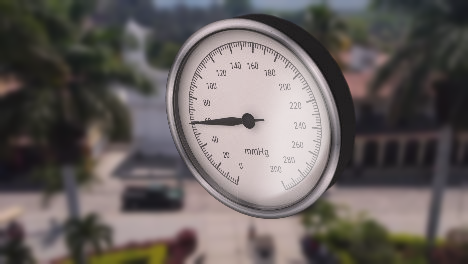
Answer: 60; mmHg
